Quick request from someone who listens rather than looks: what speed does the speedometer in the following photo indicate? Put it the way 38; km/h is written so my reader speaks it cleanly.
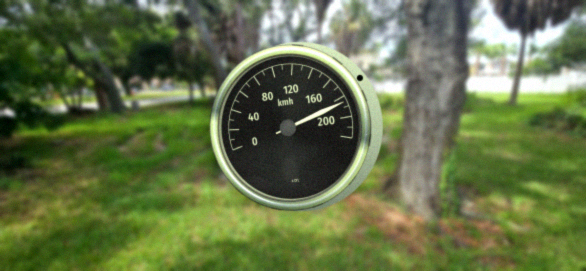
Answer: 185; km/h
